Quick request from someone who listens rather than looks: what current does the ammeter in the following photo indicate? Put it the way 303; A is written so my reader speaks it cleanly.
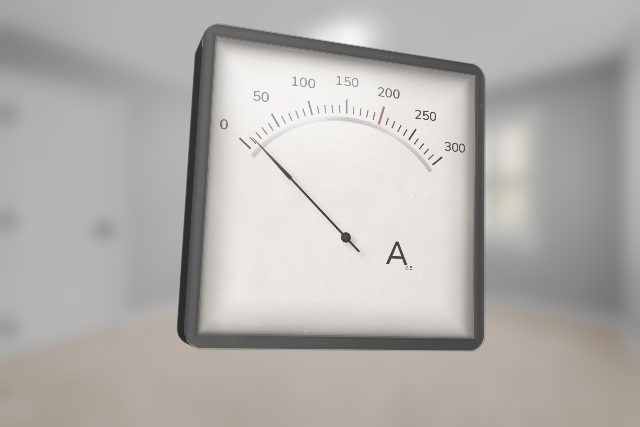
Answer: 10; A
